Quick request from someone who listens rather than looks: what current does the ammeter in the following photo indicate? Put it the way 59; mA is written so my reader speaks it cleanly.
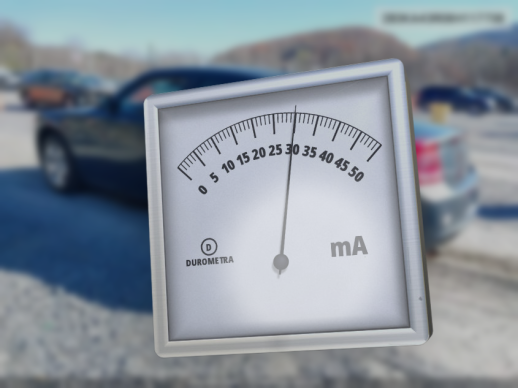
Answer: 30; mA
